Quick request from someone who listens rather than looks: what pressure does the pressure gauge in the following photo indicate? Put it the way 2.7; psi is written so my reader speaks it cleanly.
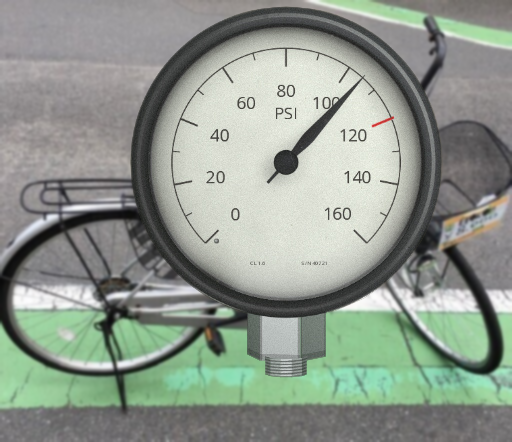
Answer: 105; psi
